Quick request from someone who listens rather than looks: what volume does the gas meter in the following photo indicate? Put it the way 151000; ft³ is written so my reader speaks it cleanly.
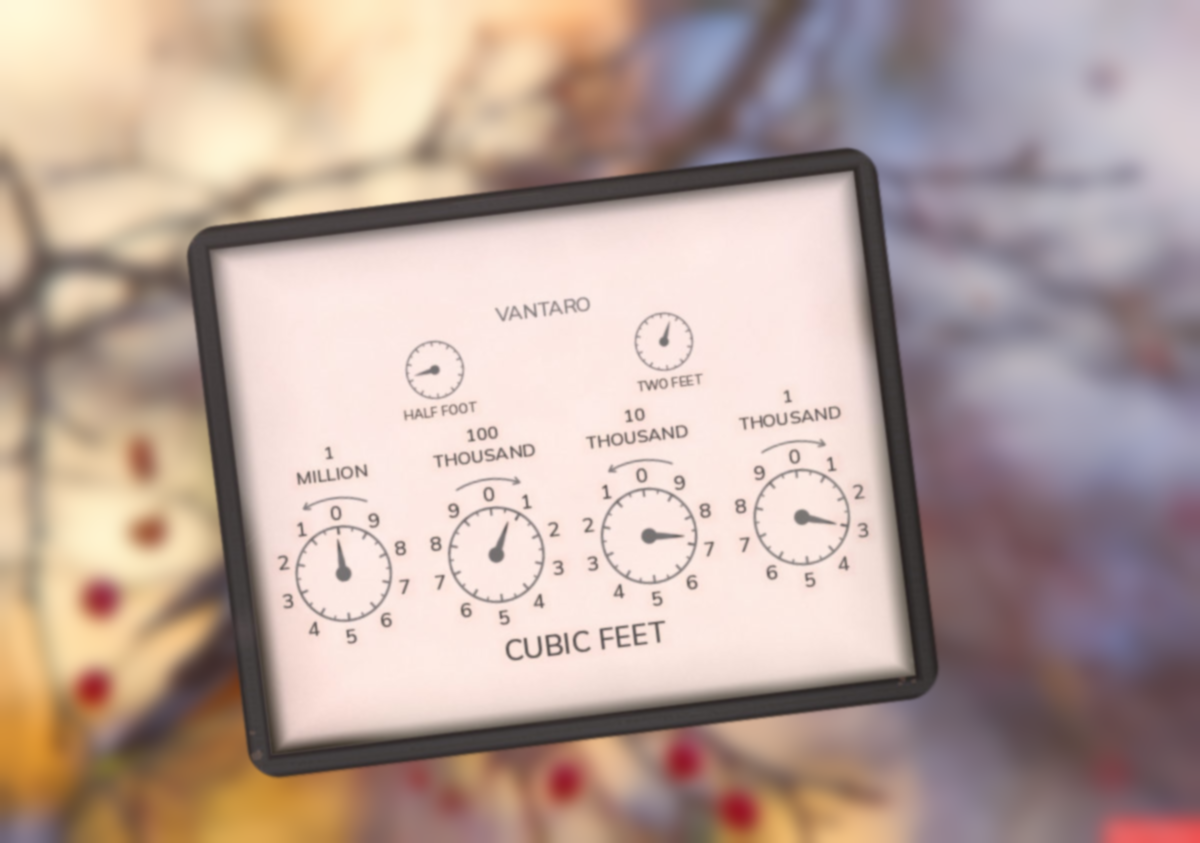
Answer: 7300; ft³
